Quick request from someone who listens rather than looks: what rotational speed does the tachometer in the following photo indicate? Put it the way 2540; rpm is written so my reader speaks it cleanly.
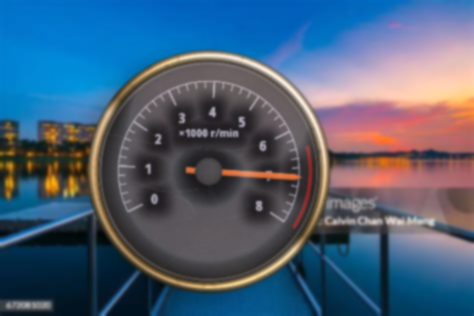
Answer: 7000; rpm
